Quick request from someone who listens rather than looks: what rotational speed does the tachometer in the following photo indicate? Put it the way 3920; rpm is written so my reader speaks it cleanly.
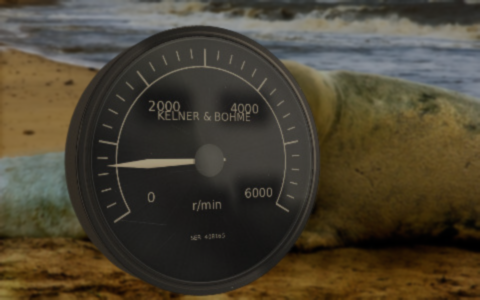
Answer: 700; rpm
